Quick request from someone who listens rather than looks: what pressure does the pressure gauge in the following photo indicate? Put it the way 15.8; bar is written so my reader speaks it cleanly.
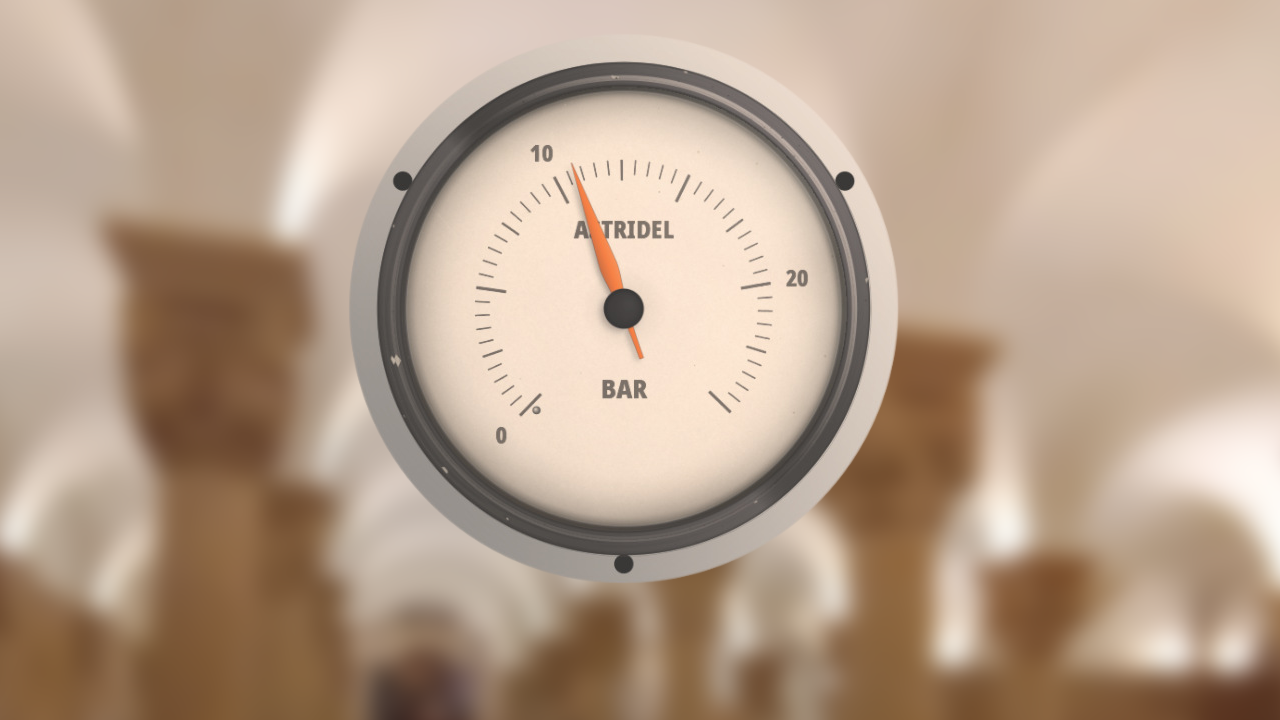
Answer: 10.75; bar
